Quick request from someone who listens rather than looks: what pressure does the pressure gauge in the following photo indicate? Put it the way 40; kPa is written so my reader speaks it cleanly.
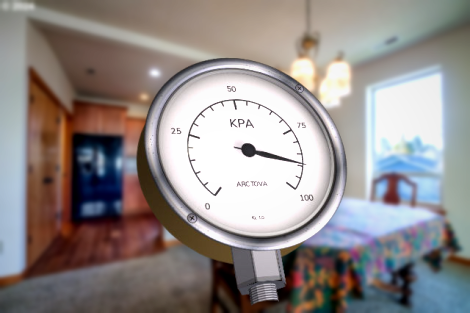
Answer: 90; kPa
